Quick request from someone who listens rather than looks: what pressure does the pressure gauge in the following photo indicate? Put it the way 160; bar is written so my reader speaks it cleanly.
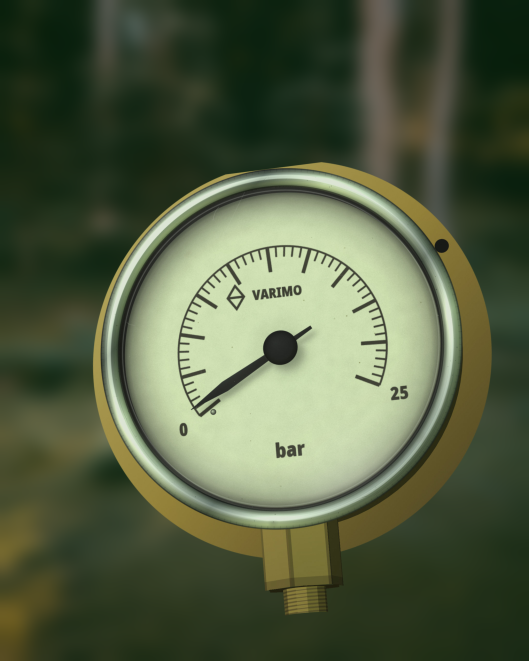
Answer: 0.5; bar
